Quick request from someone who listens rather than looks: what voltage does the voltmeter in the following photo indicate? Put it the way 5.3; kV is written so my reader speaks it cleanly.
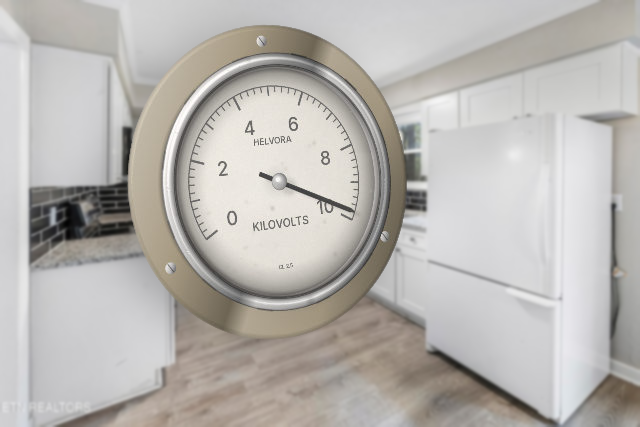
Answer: 9.8; kV
